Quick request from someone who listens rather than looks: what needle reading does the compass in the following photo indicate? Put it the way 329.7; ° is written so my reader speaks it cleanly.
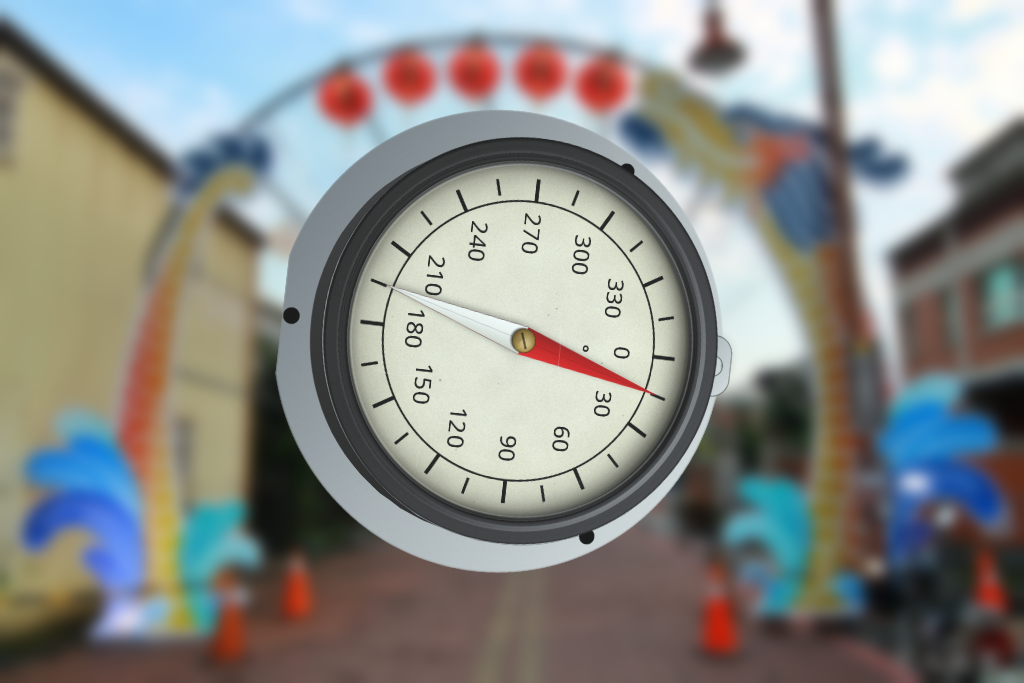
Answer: 15; °
